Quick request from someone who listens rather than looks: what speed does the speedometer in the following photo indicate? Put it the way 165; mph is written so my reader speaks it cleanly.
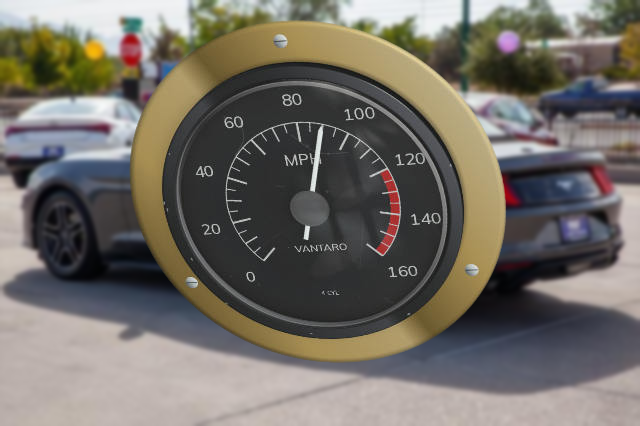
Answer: 90; mph
